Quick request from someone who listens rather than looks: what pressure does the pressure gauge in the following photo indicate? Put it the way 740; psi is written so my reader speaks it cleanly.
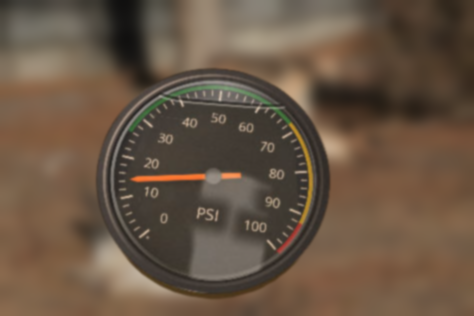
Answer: 14; psi
